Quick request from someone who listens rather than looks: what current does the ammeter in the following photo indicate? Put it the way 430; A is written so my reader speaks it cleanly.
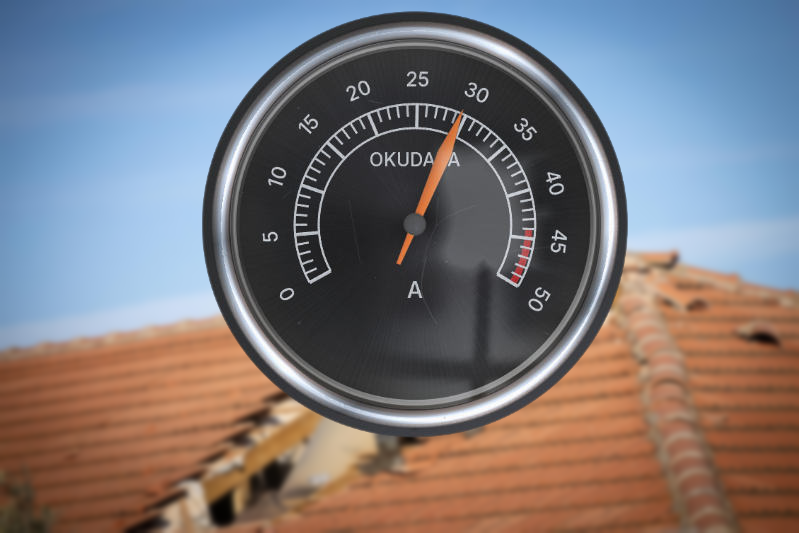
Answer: 29.5; A
